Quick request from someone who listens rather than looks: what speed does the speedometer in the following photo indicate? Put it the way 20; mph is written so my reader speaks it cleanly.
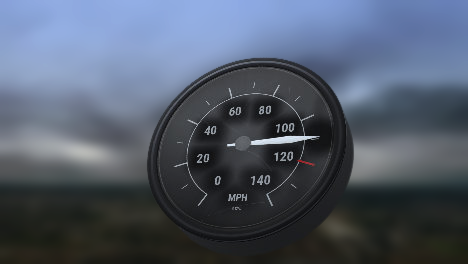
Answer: 110; mph
